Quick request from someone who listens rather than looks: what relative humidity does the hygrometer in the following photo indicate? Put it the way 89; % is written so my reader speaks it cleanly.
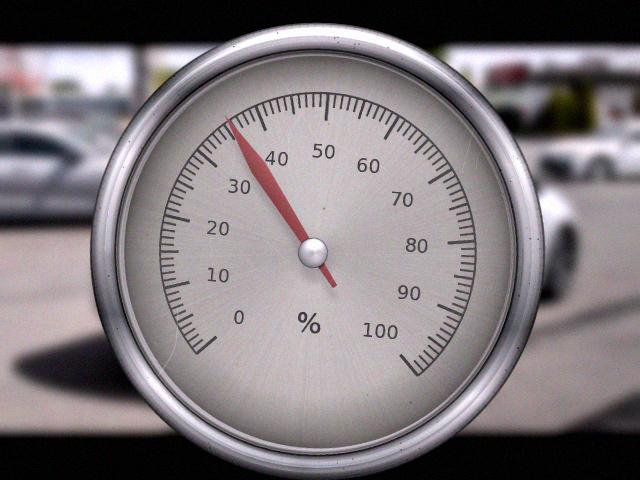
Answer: 36; %
